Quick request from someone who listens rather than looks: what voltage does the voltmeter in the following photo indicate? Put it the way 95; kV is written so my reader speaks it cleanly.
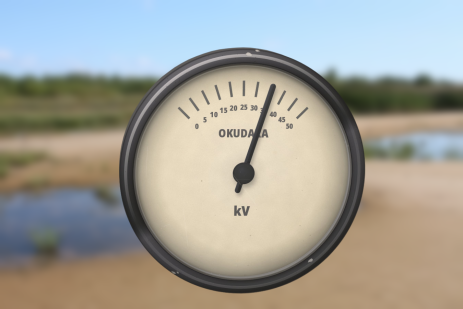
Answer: 35; kV
